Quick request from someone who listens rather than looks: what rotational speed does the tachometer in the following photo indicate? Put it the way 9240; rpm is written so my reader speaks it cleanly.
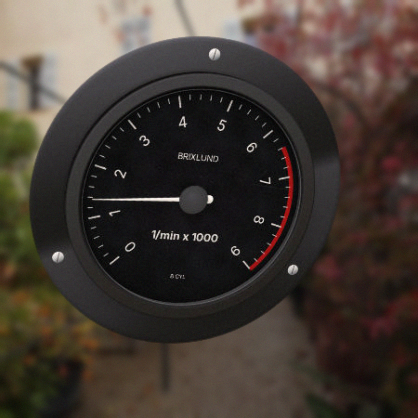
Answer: 1400; rpm
